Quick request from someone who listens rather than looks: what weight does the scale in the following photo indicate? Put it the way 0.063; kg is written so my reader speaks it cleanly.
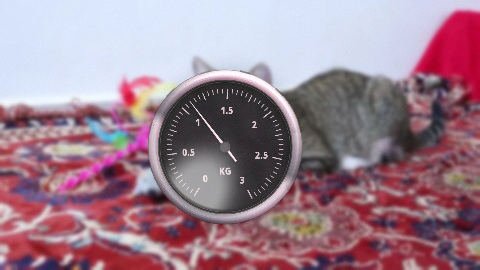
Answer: 1.1; kg
